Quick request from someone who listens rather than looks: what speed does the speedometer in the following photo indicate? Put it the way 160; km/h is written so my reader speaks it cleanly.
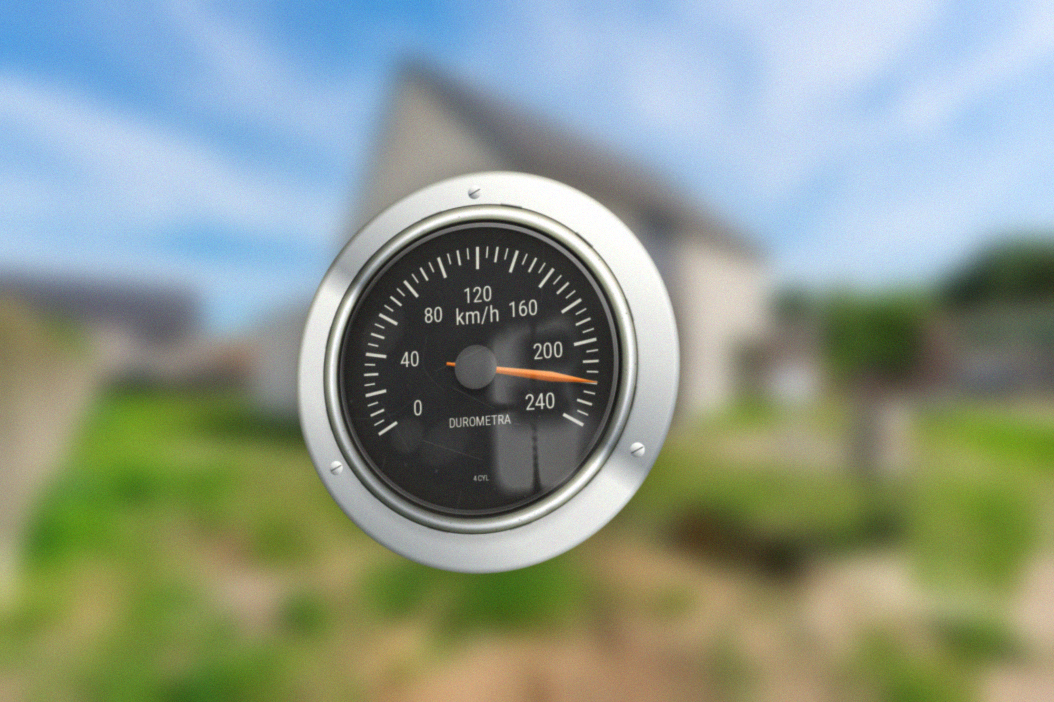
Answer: 220; km/h
